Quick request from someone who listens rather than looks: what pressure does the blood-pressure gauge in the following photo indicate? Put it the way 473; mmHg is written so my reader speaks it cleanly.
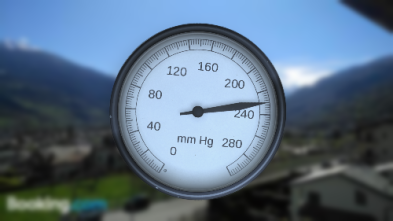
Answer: 230; mmHg
